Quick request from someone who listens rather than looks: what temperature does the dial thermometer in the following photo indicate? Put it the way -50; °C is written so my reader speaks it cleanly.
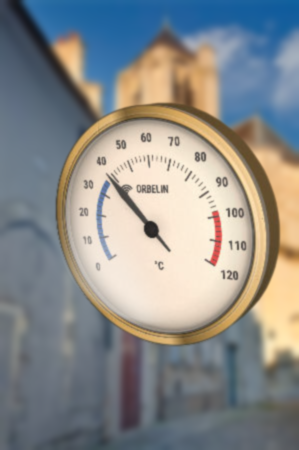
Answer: 40; °C
